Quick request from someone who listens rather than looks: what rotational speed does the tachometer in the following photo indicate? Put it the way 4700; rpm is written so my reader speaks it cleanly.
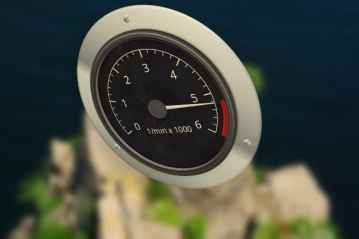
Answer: 5200; rpm
